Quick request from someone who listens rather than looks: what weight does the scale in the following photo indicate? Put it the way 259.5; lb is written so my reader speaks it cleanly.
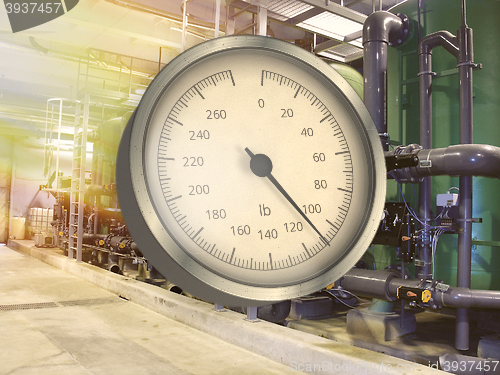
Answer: 110; lb
